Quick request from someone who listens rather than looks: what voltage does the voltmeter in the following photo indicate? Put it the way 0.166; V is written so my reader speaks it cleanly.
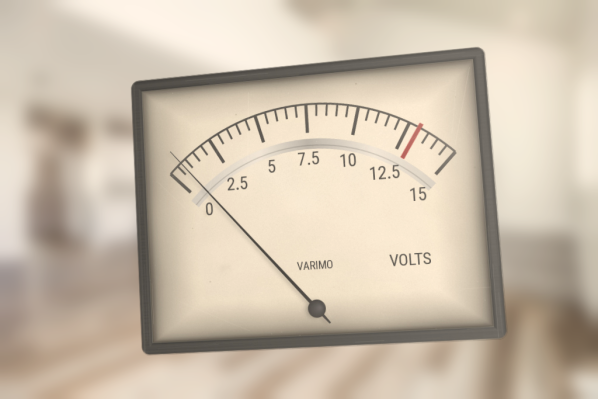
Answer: 0.75; V
